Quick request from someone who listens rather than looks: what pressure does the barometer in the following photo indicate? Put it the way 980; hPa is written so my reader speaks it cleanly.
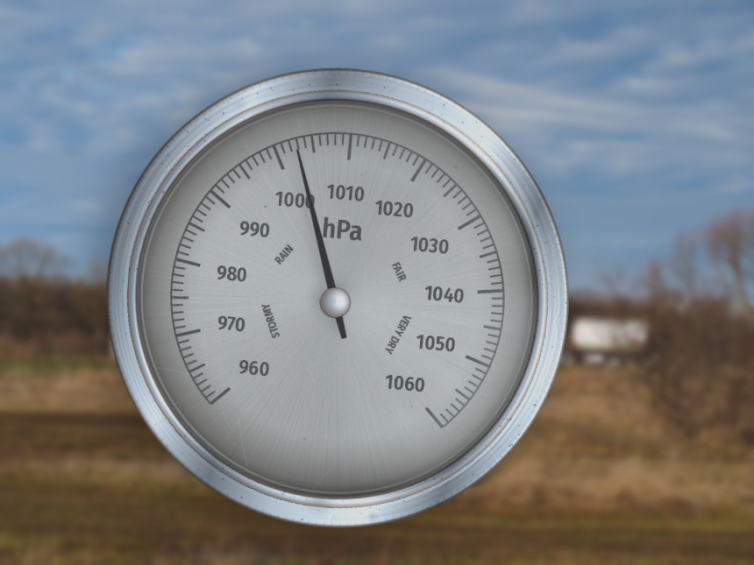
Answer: 1003; hPa
